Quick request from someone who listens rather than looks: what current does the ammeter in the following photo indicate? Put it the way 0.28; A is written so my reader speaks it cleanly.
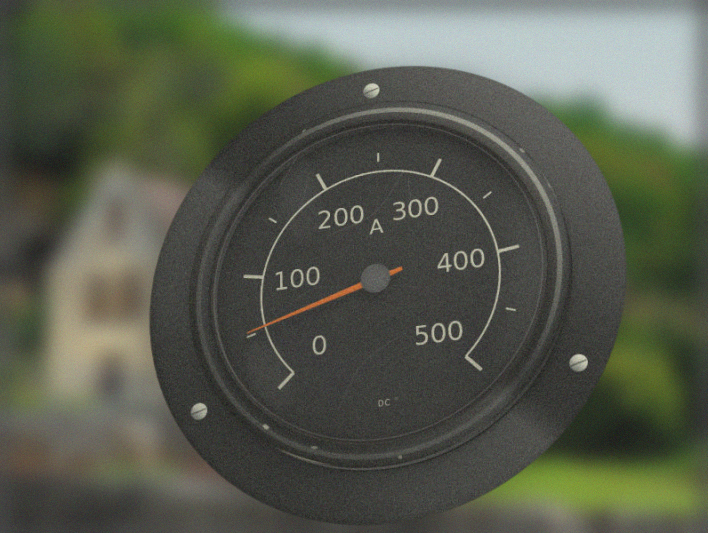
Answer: 50; A
